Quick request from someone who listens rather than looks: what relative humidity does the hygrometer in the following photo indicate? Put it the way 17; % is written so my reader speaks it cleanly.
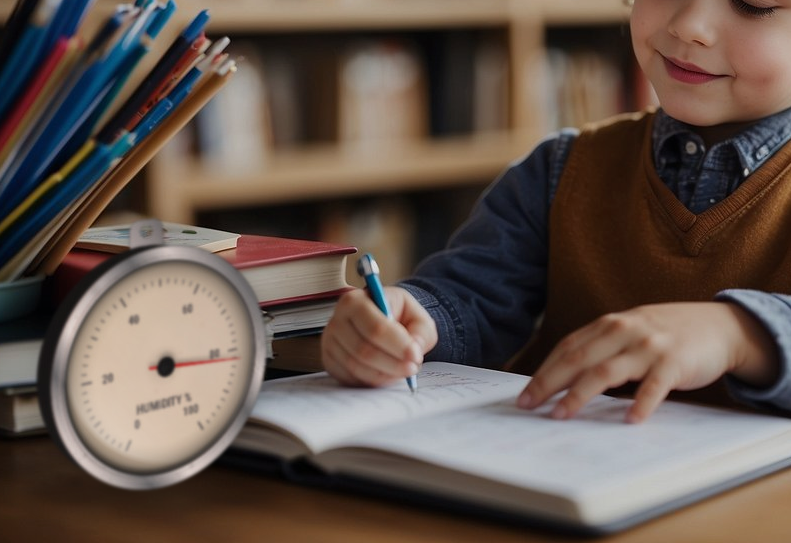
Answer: 82; %
